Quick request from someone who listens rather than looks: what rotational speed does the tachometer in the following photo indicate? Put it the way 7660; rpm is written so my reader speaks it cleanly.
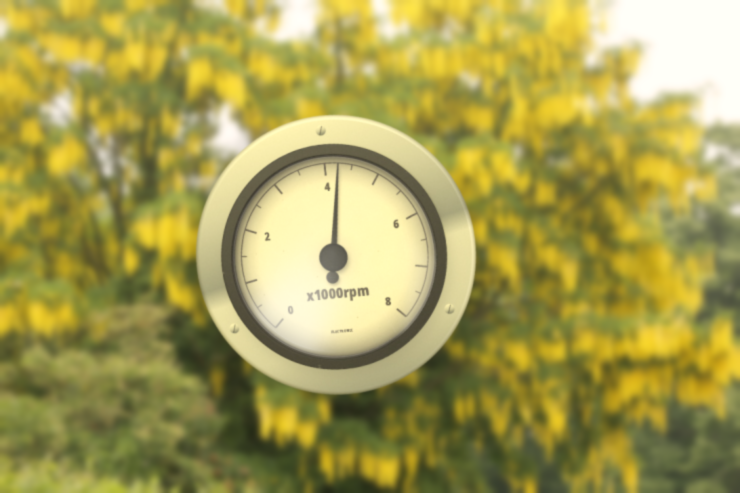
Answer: 4250; rpm
